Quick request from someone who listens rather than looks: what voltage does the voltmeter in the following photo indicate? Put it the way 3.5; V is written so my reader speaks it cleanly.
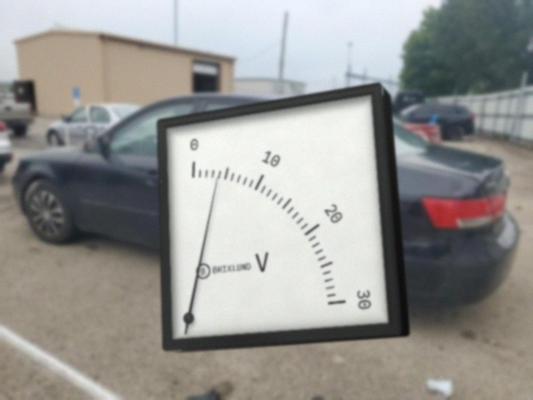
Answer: 4; V
